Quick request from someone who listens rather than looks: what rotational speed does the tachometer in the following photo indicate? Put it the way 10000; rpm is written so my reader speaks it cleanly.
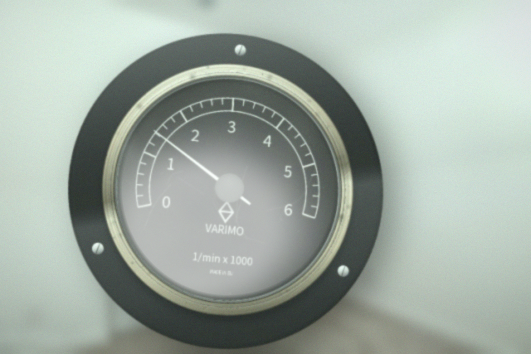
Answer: 1400; rpm
